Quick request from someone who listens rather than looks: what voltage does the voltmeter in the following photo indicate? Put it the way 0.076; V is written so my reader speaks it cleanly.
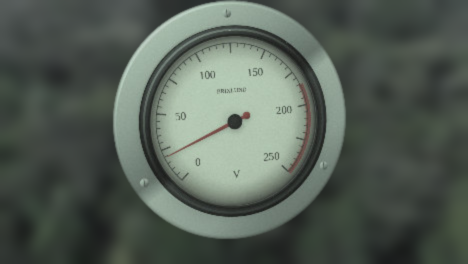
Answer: 20; V
